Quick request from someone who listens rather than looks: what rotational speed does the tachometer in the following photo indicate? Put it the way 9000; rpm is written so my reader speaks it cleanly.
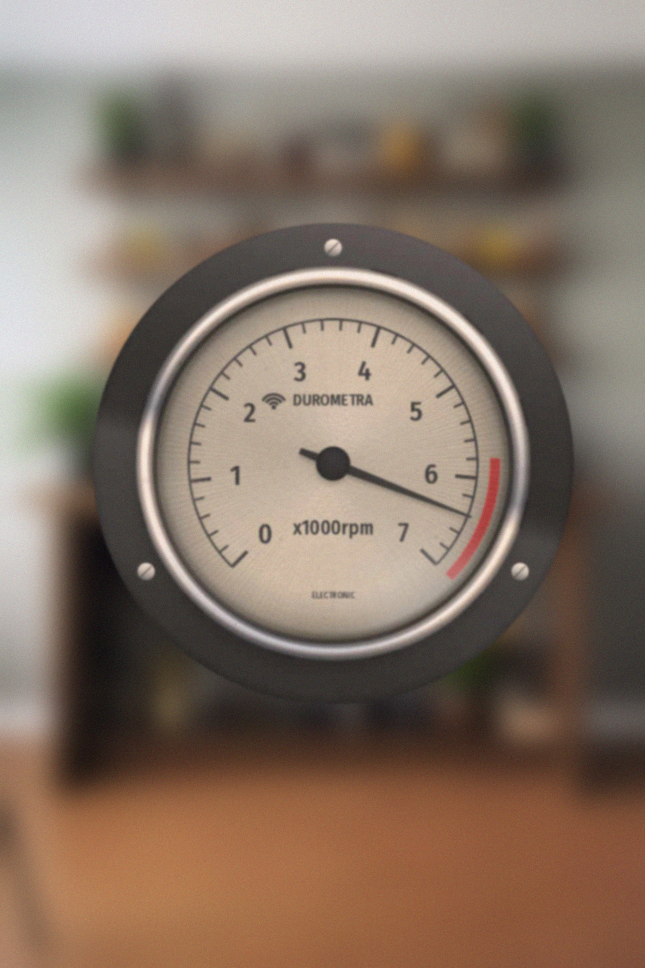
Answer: 6400; rpm
